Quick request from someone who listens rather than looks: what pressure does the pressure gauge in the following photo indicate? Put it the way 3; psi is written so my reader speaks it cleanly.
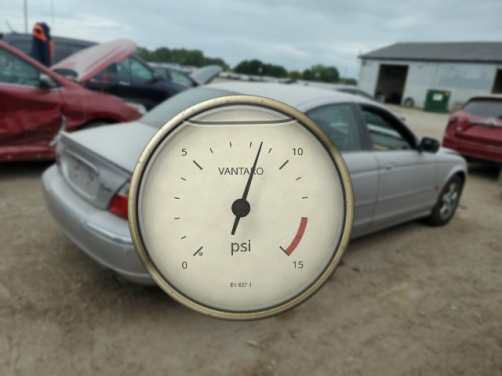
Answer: 8.5; psi
